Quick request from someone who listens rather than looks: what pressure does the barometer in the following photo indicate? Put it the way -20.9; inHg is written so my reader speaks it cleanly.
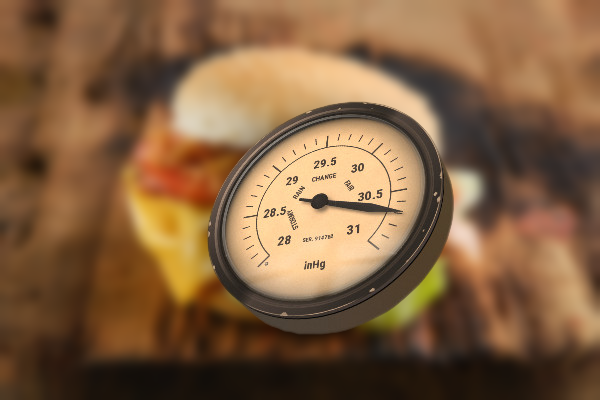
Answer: 30.7; inHg
